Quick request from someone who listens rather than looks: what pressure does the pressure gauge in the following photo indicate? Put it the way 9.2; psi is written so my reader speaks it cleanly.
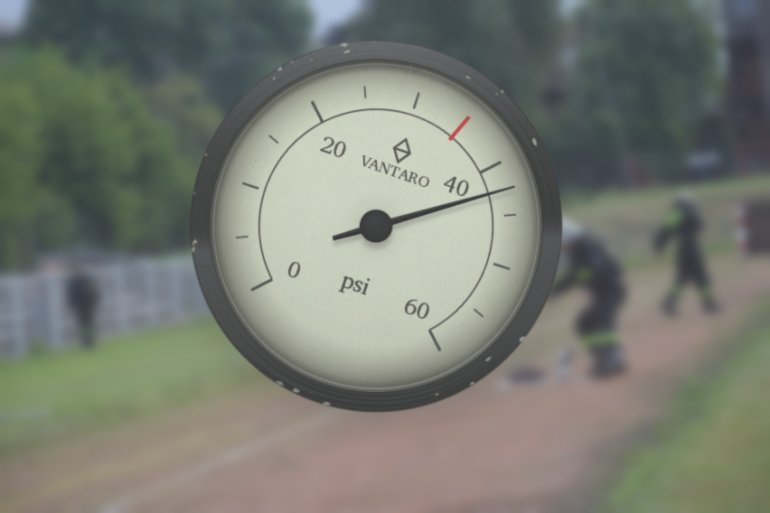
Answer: 42.5; psi
